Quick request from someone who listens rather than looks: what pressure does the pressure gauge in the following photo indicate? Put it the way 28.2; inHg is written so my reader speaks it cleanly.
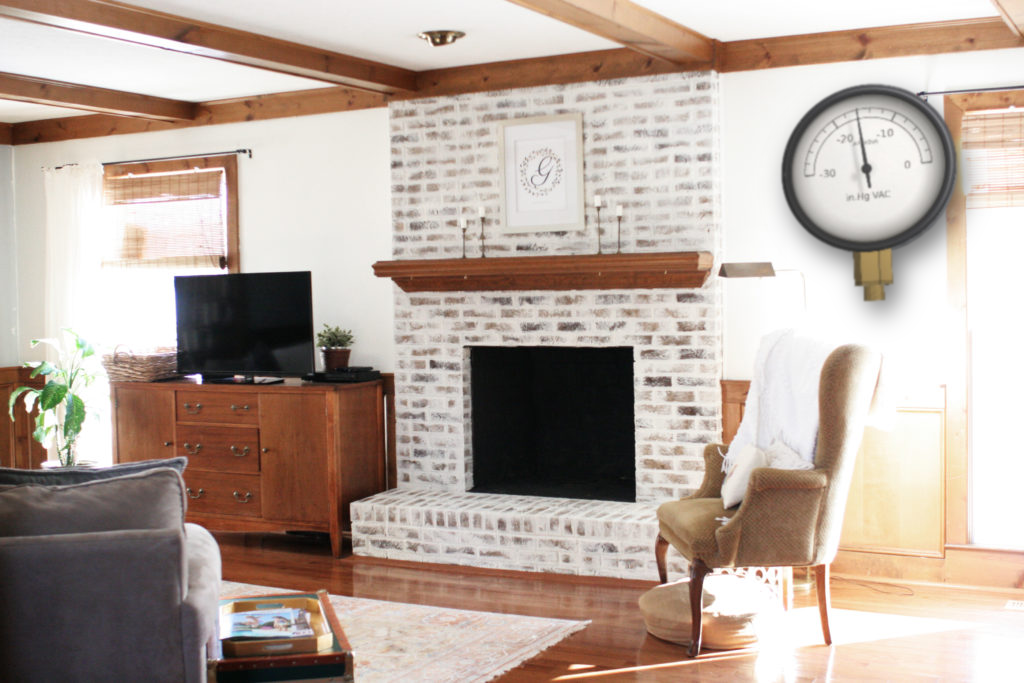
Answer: -16; inHg
